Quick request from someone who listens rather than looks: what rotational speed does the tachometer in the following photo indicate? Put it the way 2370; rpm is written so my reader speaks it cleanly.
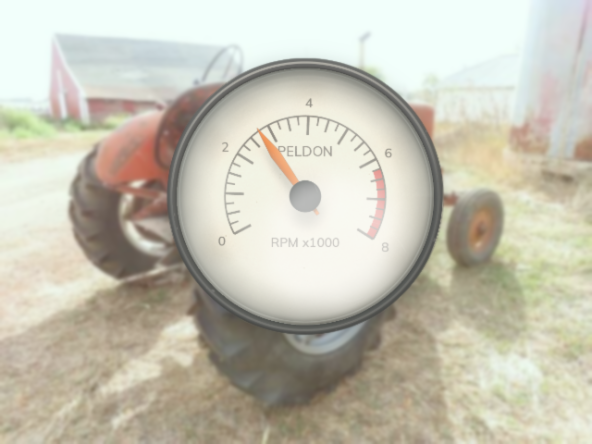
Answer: 2750; rpm
